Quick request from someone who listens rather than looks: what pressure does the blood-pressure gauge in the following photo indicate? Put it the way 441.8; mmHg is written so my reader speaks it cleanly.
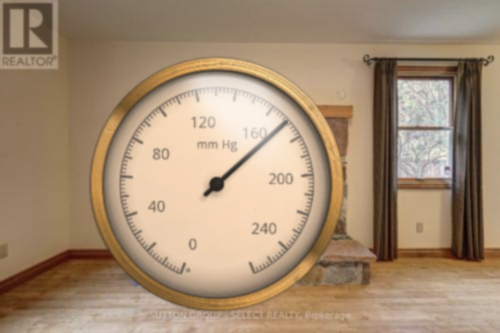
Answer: 170; mmHg
